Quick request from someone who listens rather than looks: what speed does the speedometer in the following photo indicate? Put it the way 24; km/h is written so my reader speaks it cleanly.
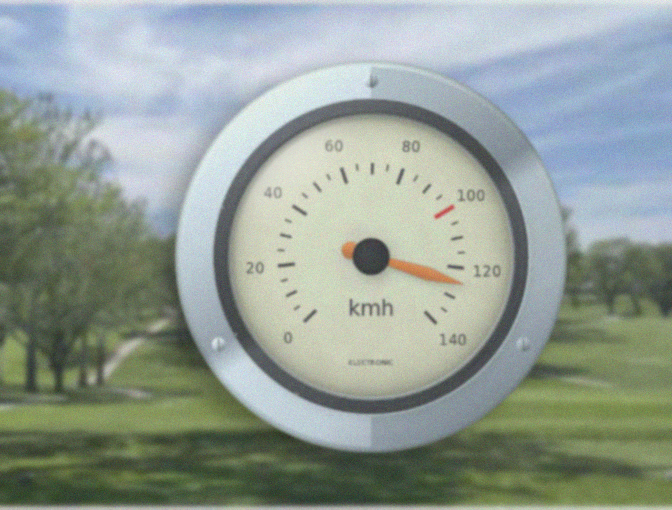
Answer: 125; km/h
